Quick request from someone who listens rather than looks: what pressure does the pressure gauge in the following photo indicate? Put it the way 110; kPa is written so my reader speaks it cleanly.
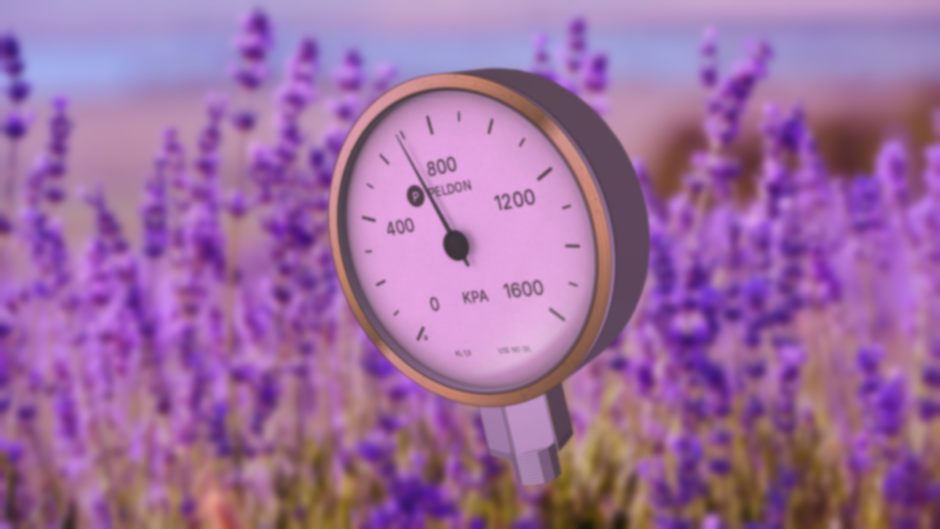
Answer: 700; kPa
